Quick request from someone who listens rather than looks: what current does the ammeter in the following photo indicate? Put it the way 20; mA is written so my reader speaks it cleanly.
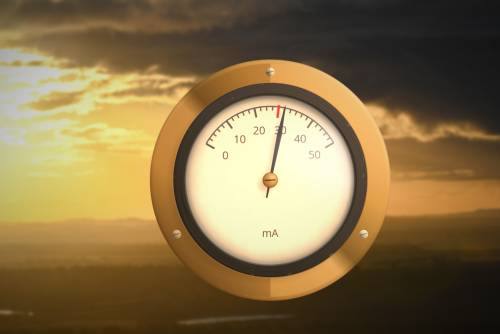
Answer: 30; mA
